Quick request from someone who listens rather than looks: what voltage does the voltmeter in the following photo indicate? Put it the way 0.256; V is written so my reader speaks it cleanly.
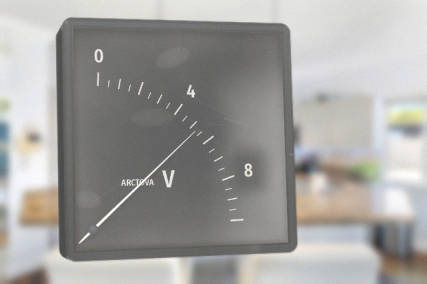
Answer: 5.25; V
